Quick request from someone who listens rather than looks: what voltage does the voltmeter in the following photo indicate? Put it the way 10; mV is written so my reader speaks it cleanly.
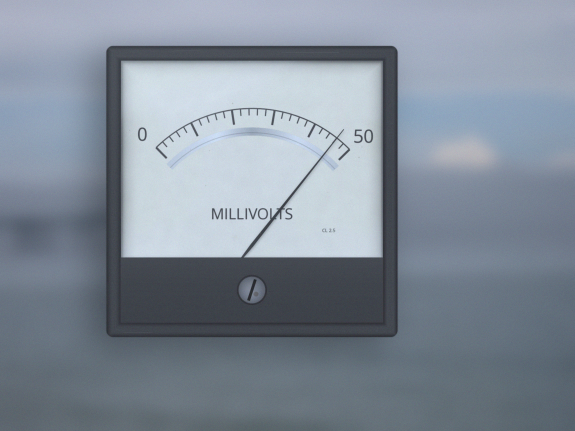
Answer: 46; mV
